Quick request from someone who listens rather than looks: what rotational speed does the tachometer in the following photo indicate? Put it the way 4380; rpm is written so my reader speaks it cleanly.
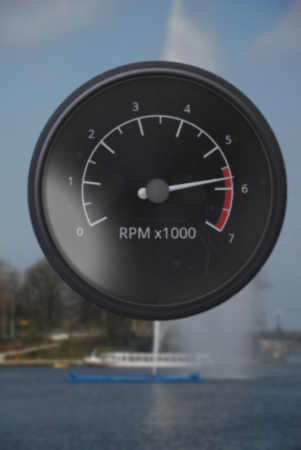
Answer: 5750; rpm
